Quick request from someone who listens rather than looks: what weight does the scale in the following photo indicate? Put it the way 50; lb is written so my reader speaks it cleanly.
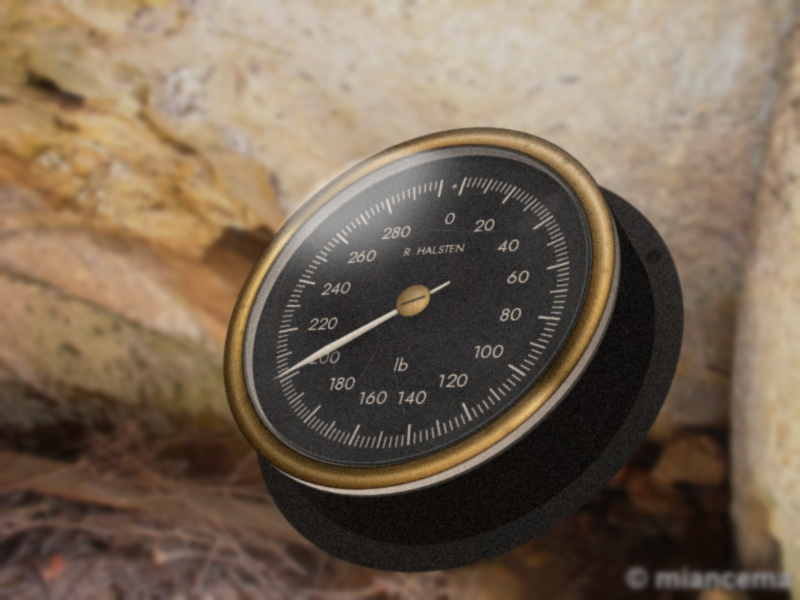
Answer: 200; lb
